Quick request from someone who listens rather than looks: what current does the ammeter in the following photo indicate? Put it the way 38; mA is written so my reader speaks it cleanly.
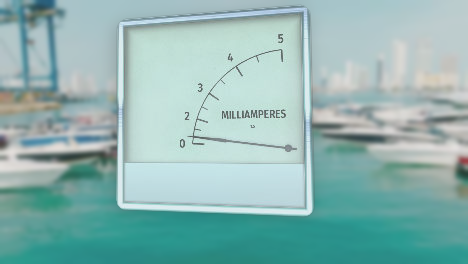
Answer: 1; mA
